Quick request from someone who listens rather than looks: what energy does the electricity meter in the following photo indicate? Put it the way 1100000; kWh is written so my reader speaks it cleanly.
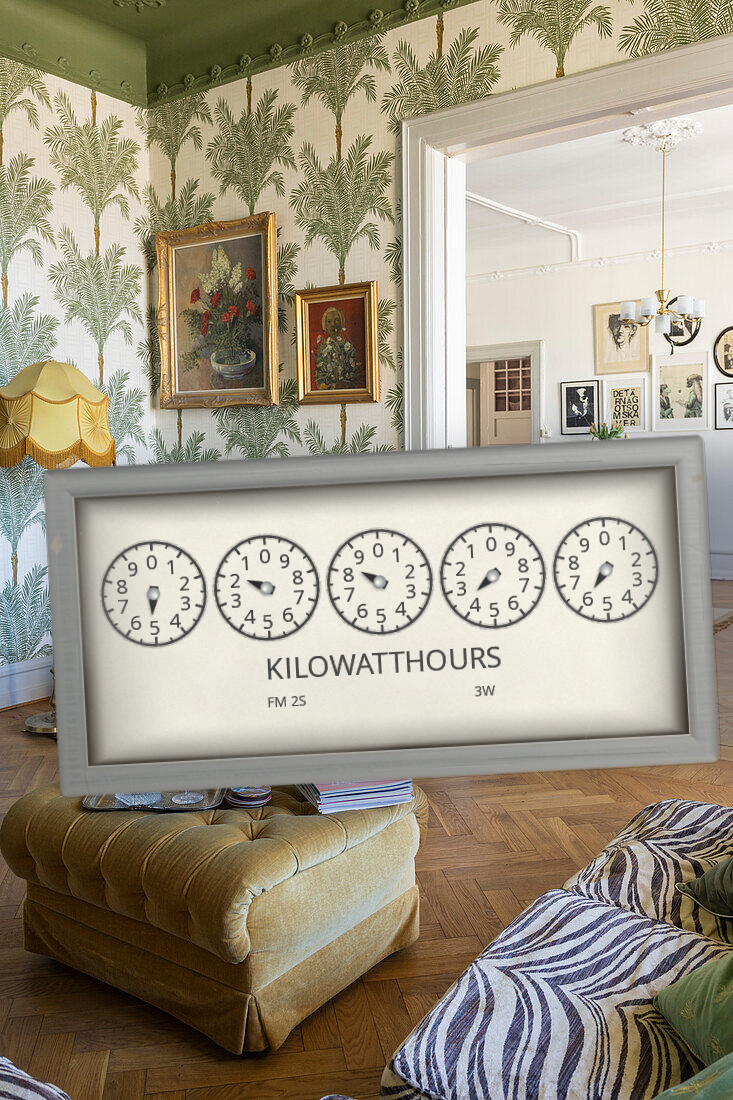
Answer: 51836; kWh
